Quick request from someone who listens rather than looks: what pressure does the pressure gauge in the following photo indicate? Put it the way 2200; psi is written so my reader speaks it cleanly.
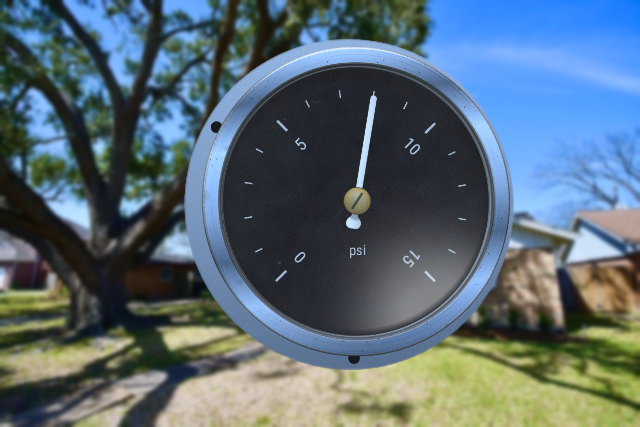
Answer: 8; psi
